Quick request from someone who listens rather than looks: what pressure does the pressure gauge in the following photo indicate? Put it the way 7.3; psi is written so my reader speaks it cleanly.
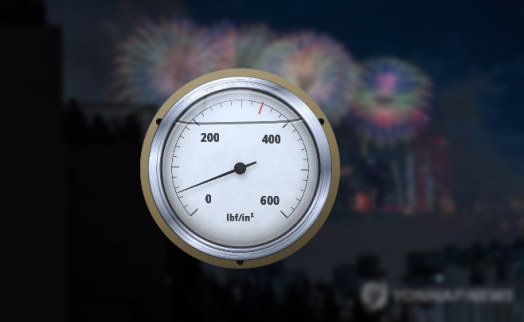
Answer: 50; psi
